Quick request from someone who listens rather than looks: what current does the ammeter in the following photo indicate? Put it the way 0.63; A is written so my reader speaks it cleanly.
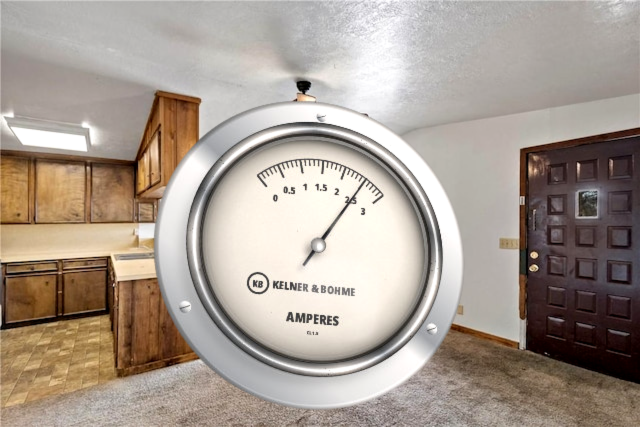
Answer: 2.5; A
